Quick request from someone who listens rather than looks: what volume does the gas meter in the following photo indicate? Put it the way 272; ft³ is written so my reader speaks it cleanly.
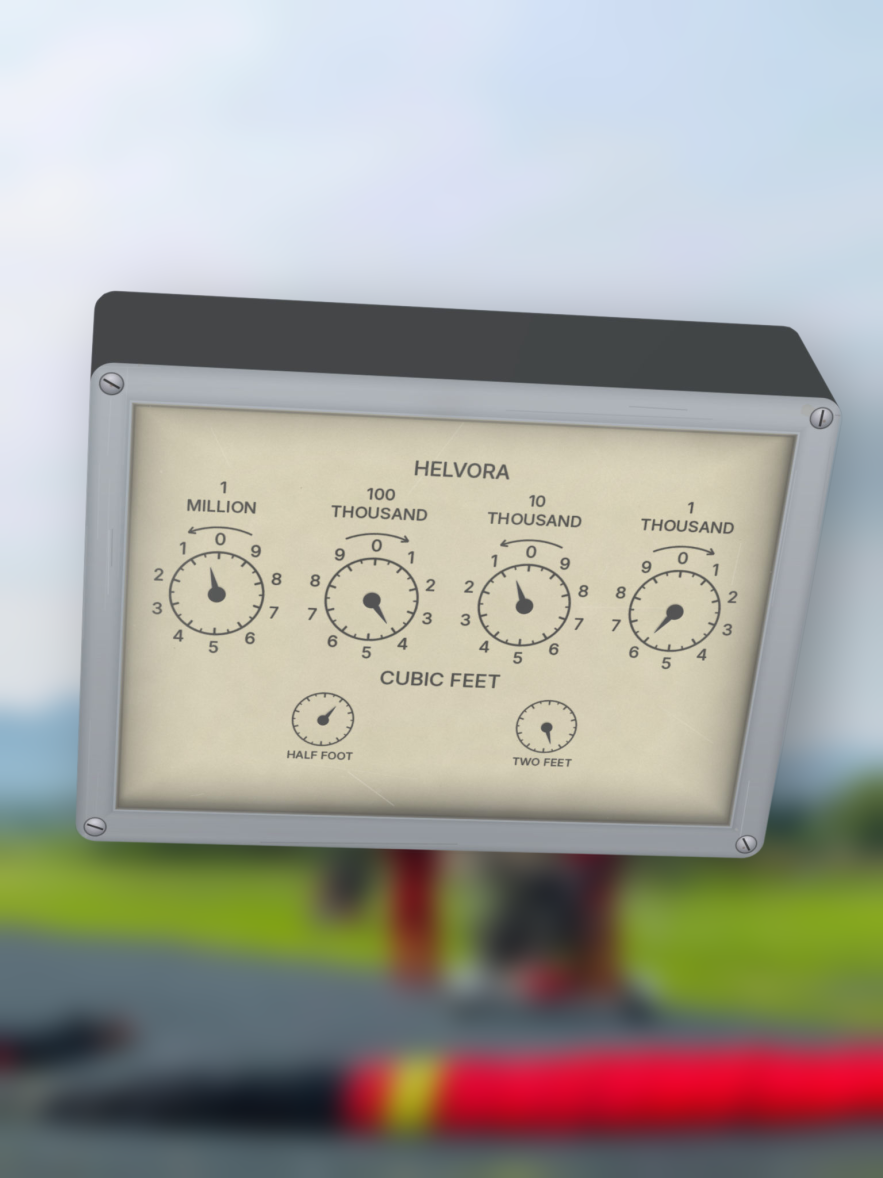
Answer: 40600; ft³
